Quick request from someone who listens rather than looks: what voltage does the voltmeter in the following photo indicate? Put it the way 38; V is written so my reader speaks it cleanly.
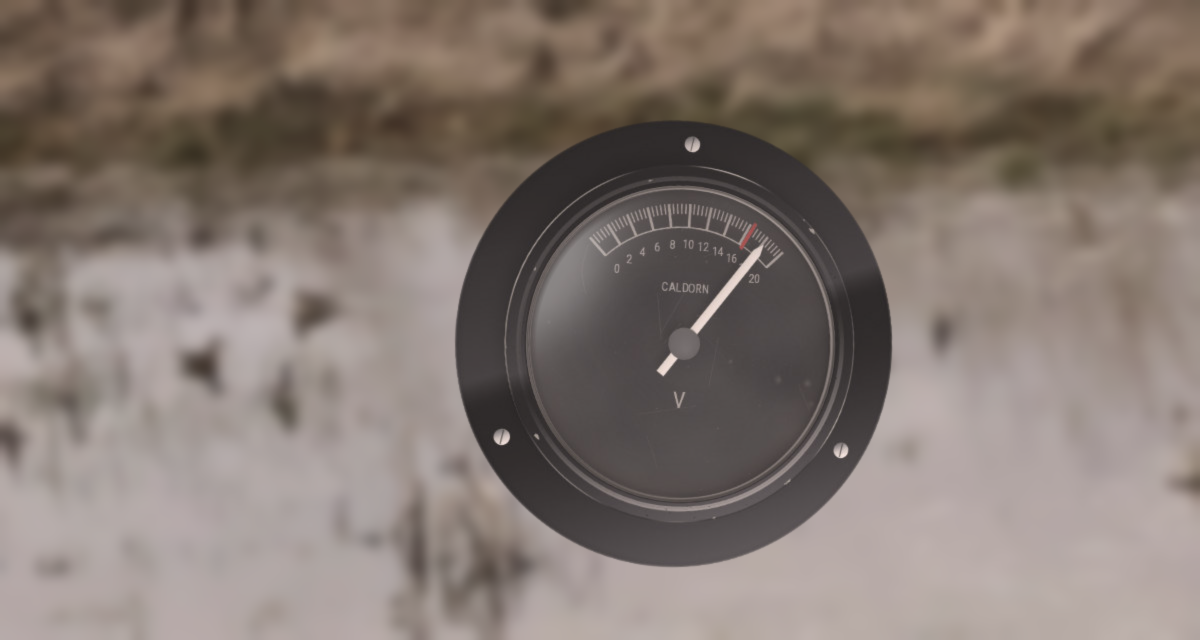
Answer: 18; V
